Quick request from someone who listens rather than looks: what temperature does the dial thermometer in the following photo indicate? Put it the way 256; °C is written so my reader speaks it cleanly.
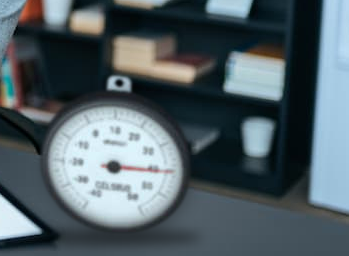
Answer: 40; °C
